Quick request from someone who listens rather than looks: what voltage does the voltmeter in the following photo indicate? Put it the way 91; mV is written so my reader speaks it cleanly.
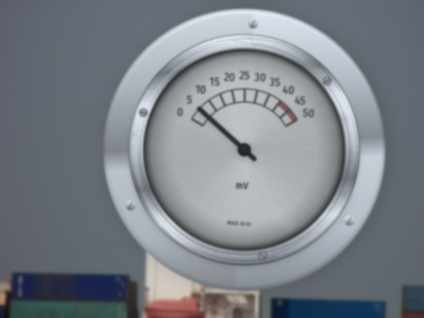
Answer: 5; mV
